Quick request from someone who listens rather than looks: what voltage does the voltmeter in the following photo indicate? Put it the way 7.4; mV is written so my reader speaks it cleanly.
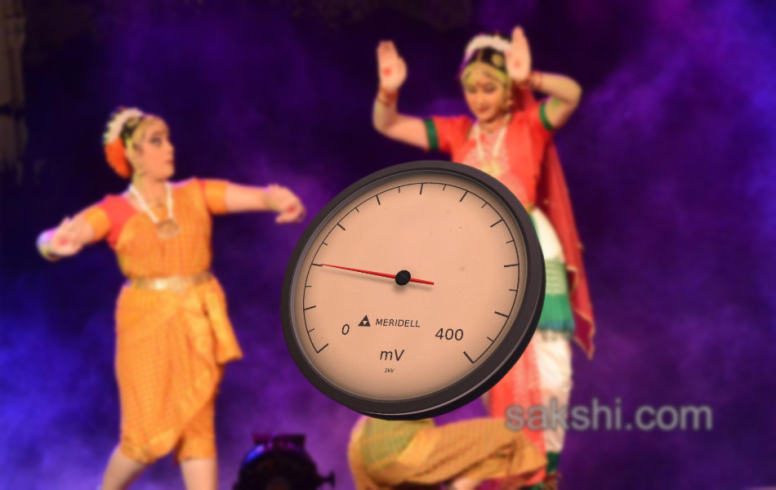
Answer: 80; mV
